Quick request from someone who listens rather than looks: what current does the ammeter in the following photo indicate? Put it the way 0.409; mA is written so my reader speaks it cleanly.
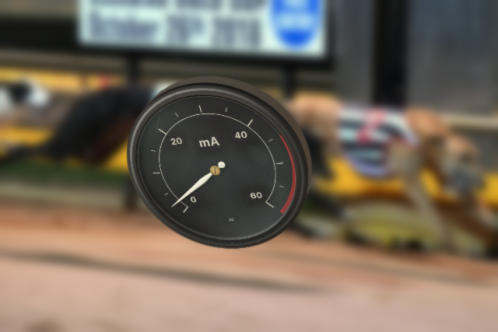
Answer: 2.5; mA
